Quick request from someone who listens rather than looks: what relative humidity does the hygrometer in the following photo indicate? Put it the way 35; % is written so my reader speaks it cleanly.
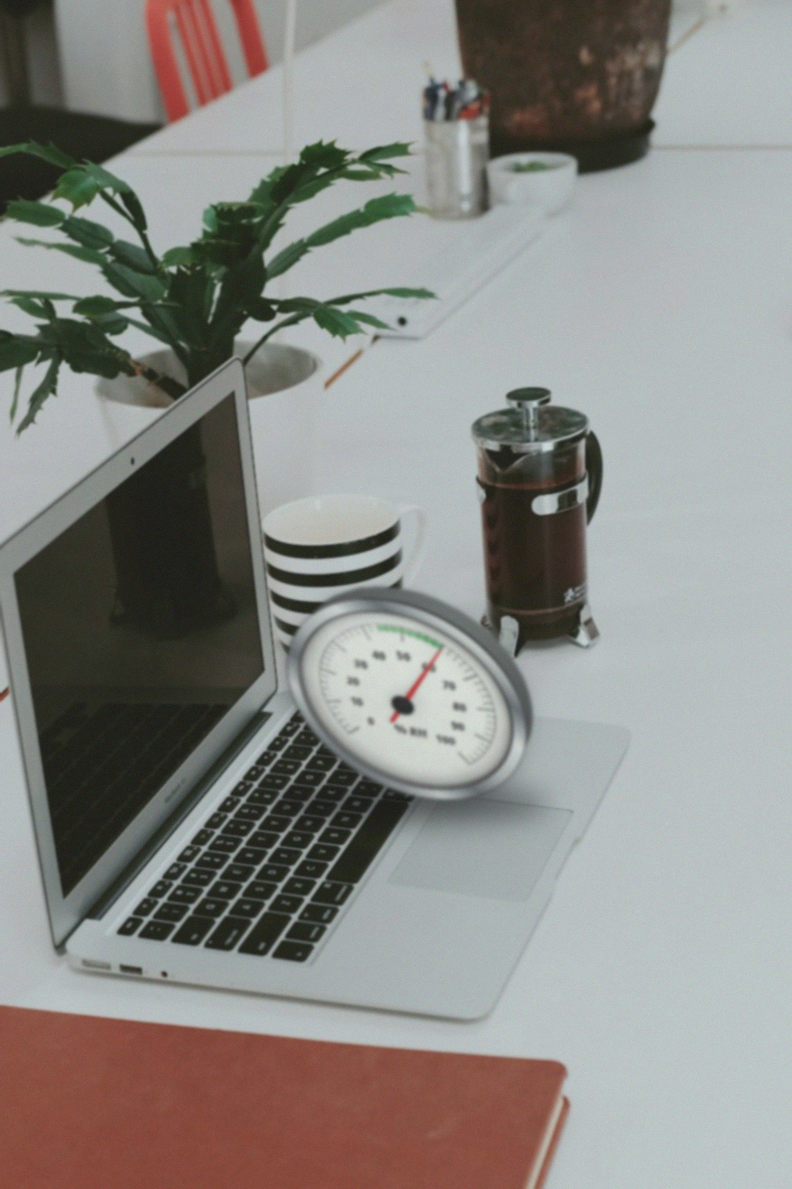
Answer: 60; %
